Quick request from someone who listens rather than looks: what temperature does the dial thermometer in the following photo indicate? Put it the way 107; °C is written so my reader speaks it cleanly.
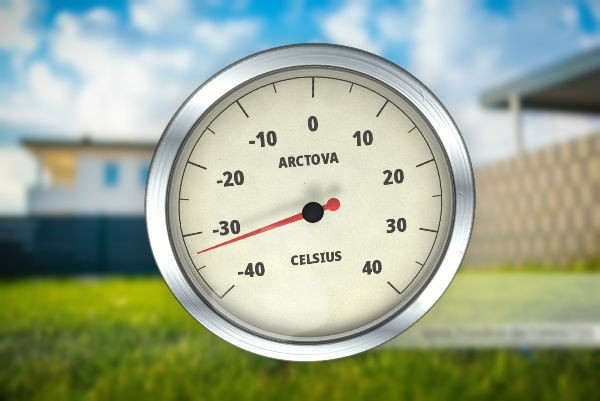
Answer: -32.5; °C
